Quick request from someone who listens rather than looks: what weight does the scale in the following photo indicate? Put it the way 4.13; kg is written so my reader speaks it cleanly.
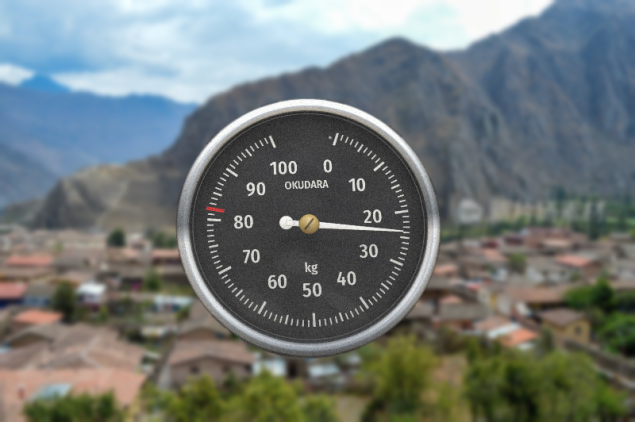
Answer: 24; kg
